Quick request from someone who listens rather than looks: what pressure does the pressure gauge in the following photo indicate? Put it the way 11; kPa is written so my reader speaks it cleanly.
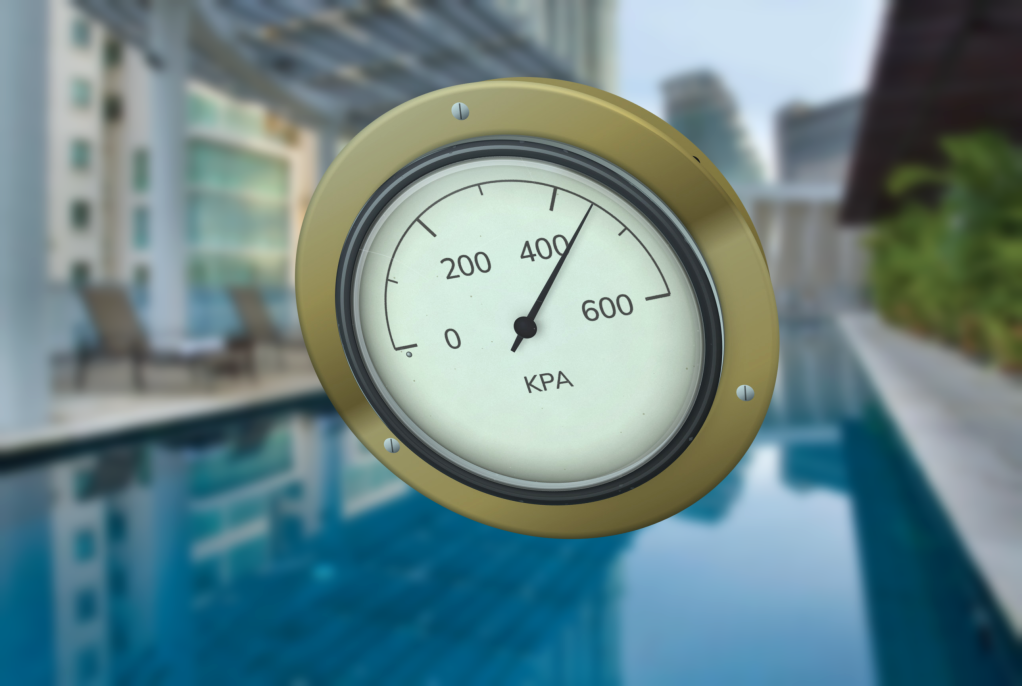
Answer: 450; kPa
